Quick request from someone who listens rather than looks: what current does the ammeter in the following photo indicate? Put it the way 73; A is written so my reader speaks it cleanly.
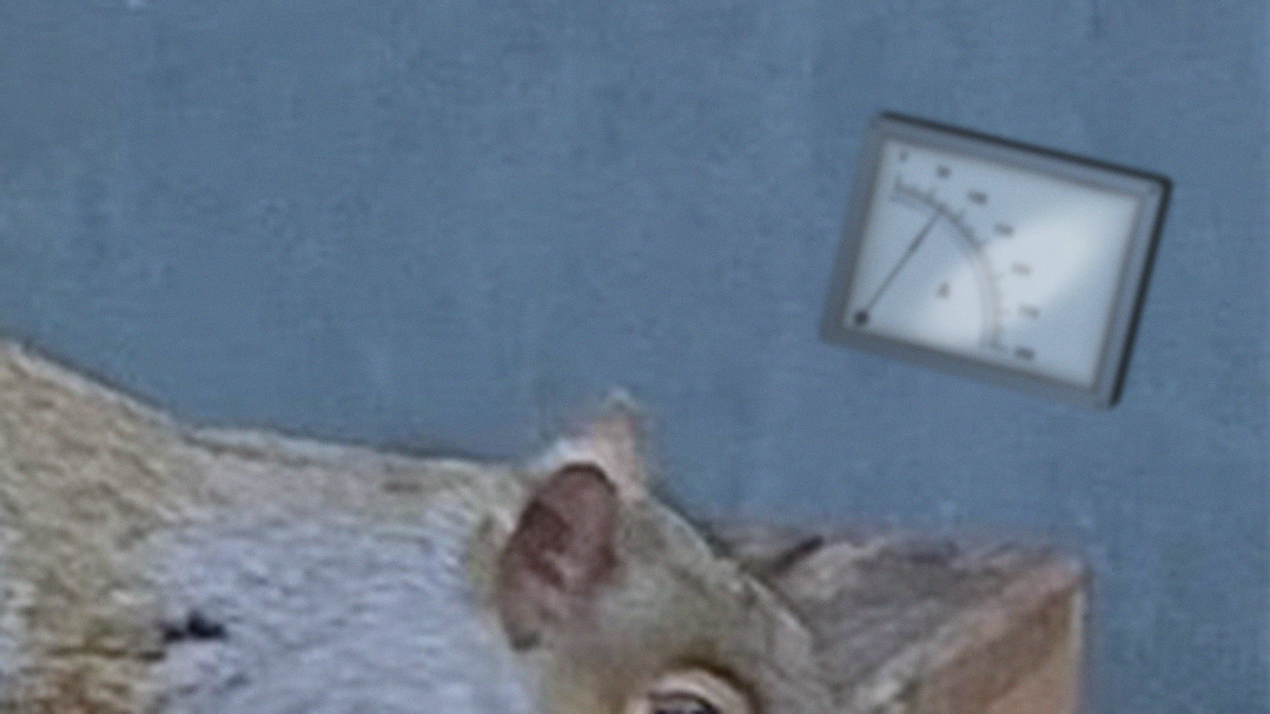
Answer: 75; A
